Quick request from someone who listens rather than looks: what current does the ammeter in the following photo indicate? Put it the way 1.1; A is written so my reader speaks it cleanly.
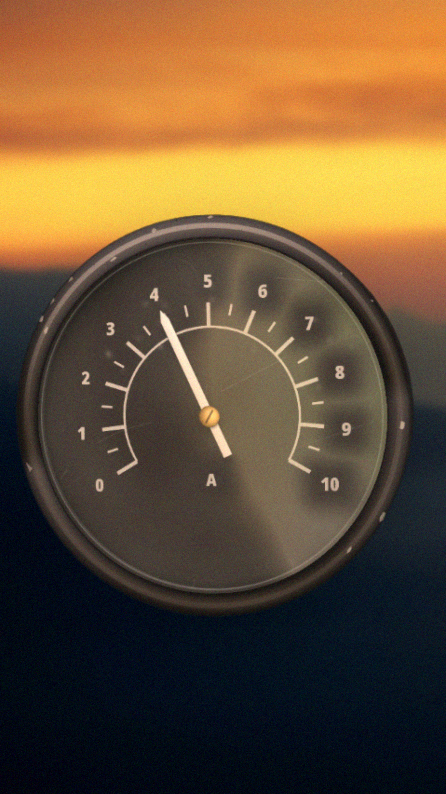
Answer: 4; A
